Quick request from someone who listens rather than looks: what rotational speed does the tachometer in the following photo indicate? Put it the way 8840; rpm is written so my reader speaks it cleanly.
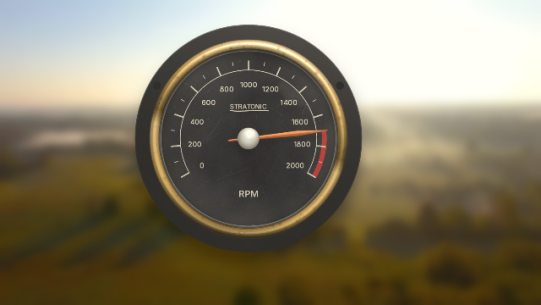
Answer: 1700; rpm
